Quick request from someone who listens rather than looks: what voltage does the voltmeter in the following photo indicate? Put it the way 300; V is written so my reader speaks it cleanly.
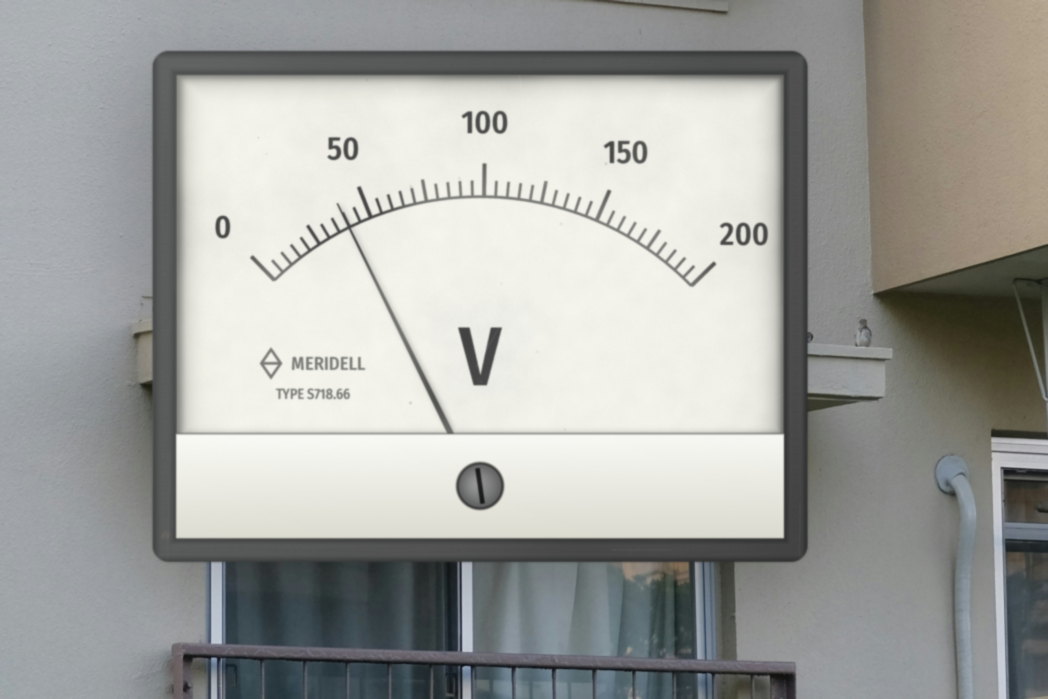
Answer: 40; V
